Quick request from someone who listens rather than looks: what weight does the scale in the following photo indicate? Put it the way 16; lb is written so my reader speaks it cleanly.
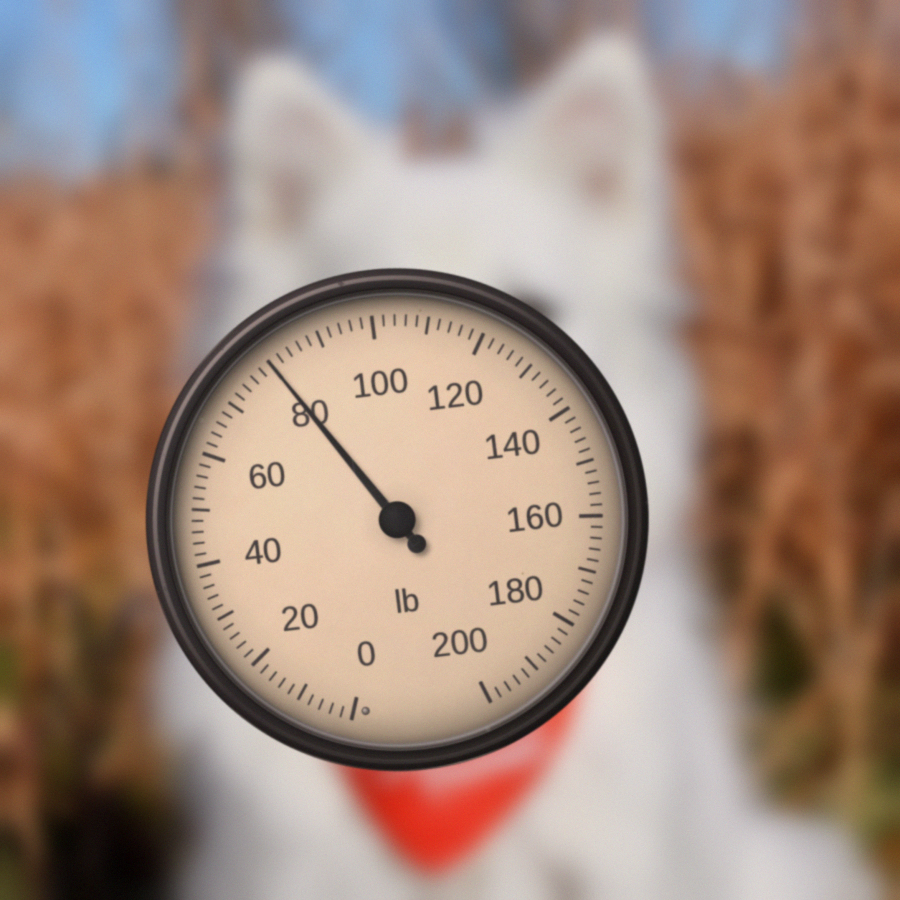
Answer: 80; lb
